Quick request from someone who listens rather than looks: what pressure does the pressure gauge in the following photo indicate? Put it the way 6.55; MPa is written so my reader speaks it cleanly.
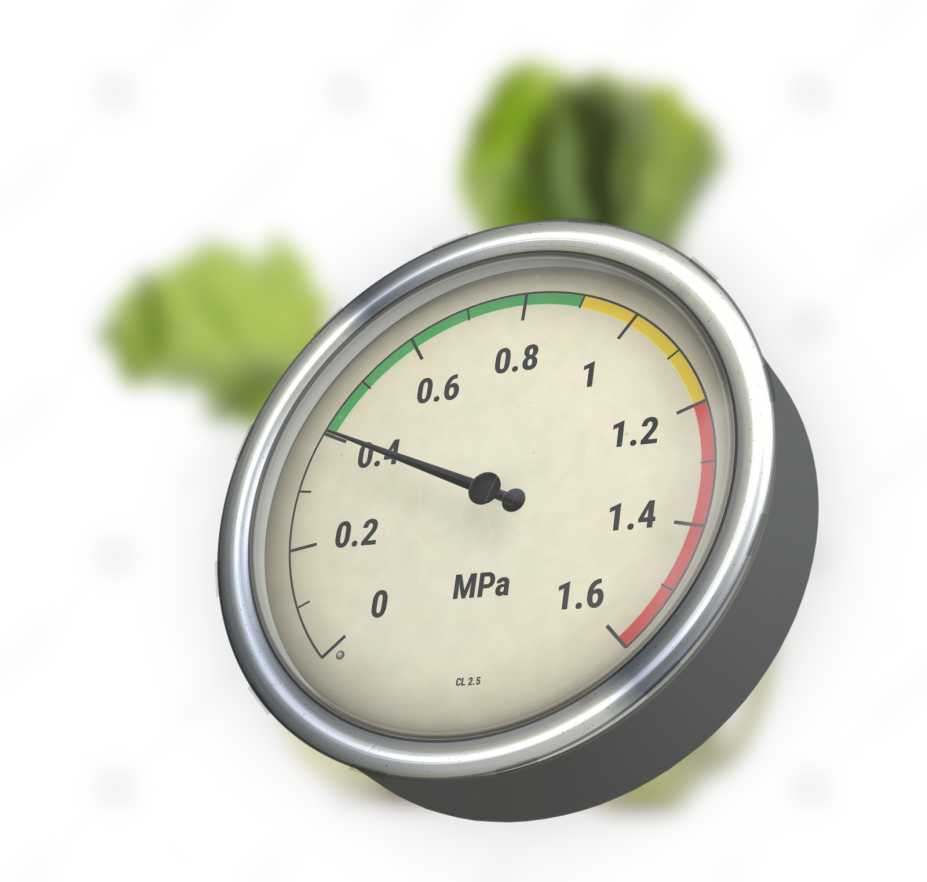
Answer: 0.4; MPa
